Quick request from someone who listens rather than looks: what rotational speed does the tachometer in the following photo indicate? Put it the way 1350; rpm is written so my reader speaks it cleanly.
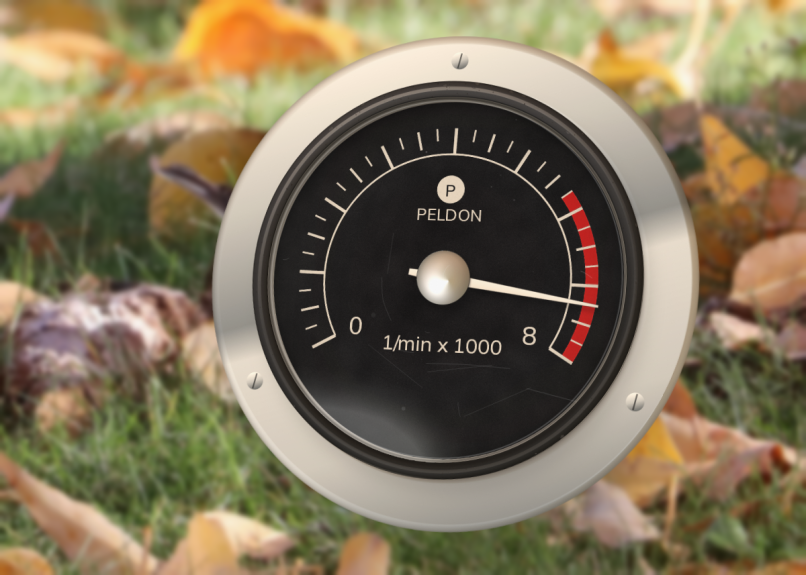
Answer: 7250; rpm
